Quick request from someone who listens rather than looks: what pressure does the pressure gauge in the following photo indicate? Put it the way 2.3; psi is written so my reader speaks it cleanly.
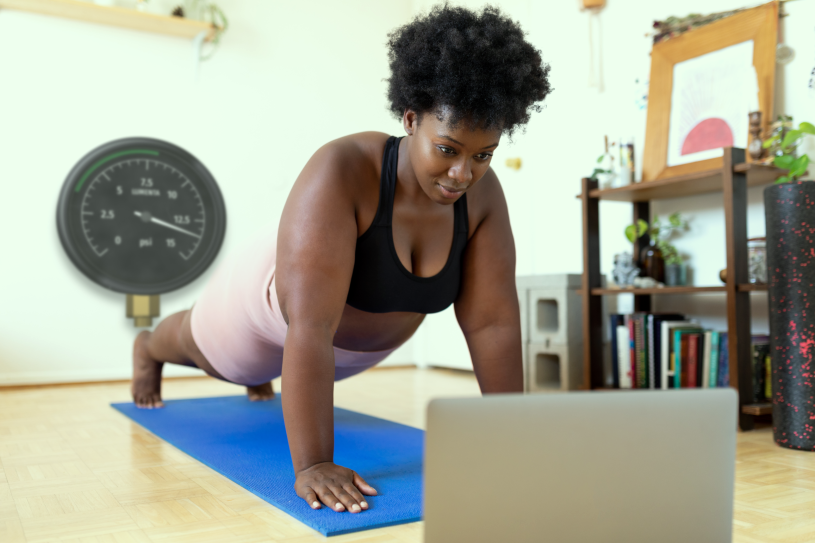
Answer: 13.5; psi
